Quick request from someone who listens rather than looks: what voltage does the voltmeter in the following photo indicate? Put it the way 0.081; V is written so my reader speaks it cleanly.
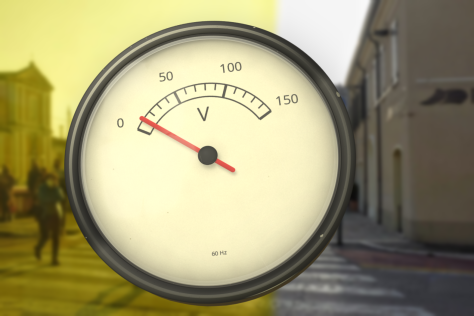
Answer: 10; V
